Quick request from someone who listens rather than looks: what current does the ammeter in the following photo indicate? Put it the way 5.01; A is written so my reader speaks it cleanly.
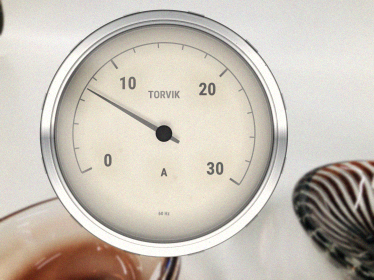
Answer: 7; A
